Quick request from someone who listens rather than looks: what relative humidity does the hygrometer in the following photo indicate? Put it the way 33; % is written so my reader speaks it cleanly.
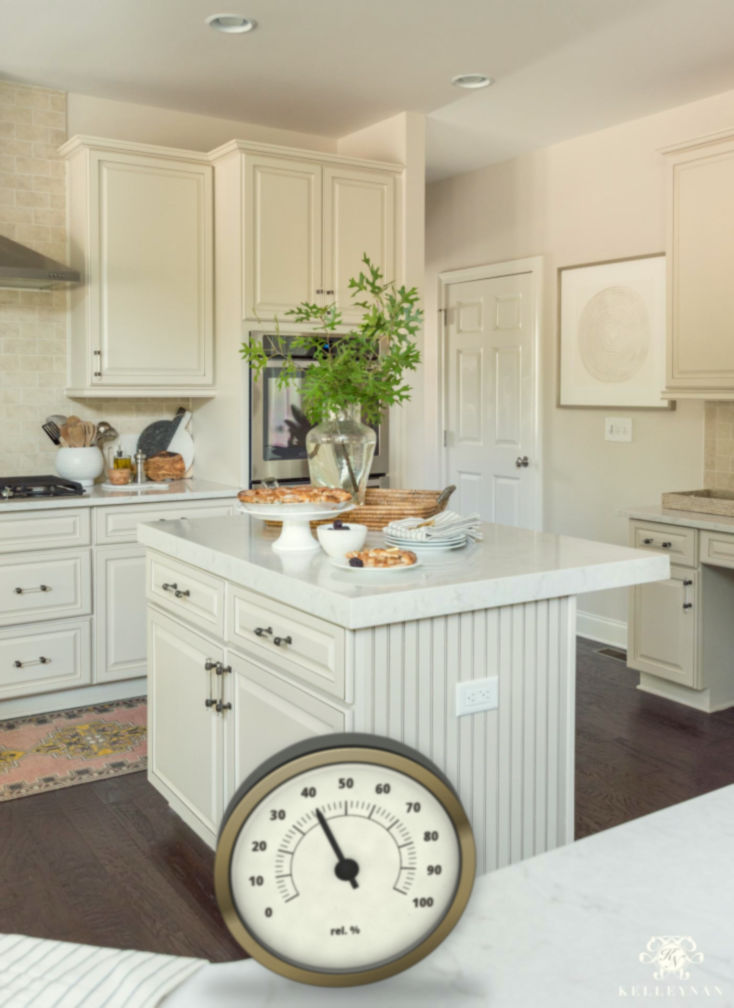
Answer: 40; %
